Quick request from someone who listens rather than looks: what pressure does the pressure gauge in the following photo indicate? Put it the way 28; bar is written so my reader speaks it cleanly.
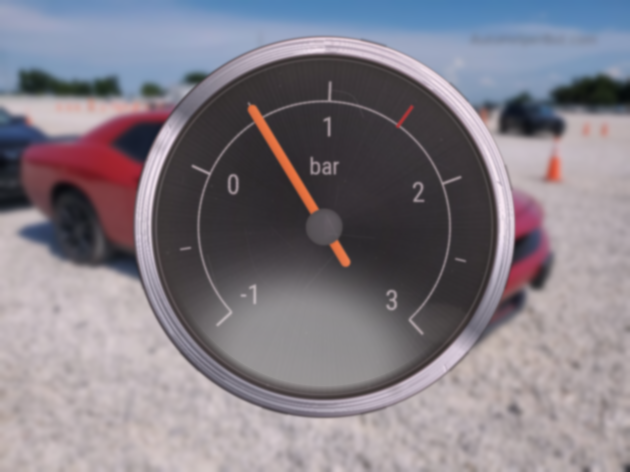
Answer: 0.5; bar
